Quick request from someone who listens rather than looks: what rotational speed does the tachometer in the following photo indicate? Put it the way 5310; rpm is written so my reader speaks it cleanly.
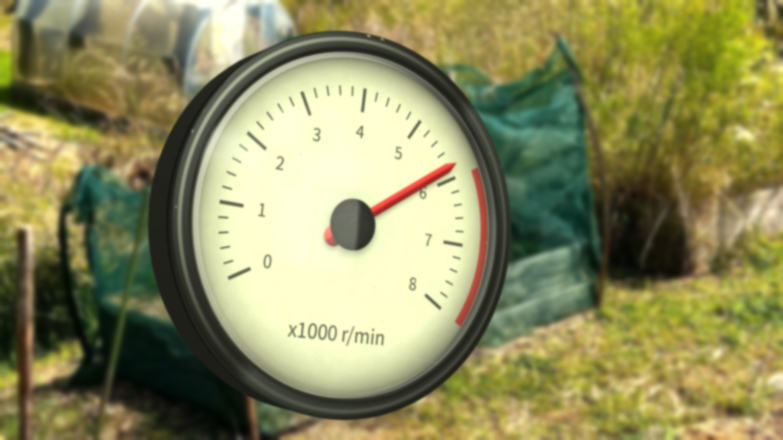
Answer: 5800; rpm
